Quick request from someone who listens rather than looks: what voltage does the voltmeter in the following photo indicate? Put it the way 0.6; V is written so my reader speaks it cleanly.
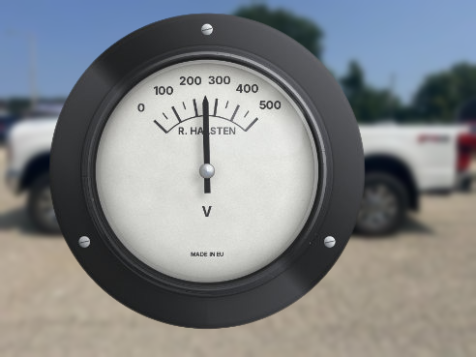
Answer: 250; V
